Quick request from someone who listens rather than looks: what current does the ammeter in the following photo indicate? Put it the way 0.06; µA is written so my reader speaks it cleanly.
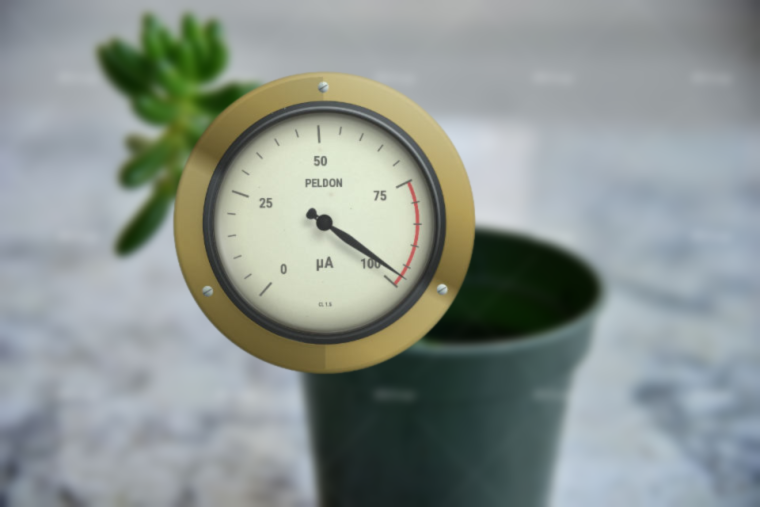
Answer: 97.5; µA
